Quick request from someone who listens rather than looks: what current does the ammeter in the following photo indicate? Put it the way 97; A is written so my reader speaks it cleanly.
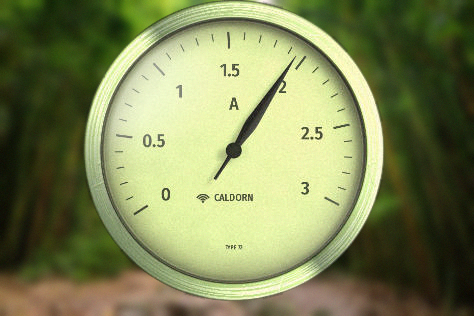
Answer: 1.95; A
